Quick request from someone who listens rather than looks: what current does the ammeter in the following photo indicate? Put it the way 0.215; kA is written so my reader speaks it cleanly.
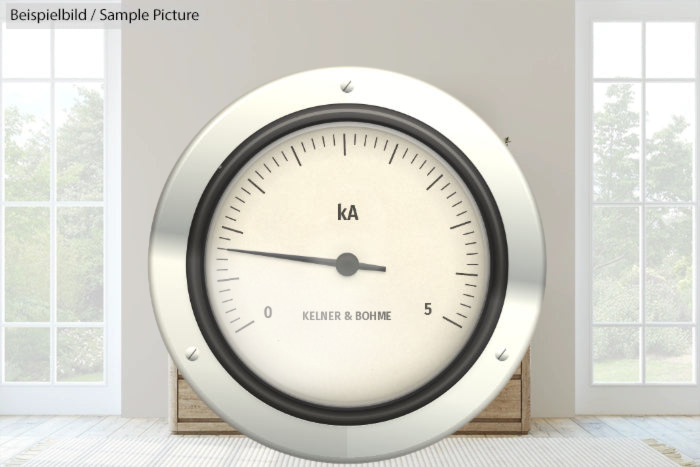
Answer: 0.8; kA
